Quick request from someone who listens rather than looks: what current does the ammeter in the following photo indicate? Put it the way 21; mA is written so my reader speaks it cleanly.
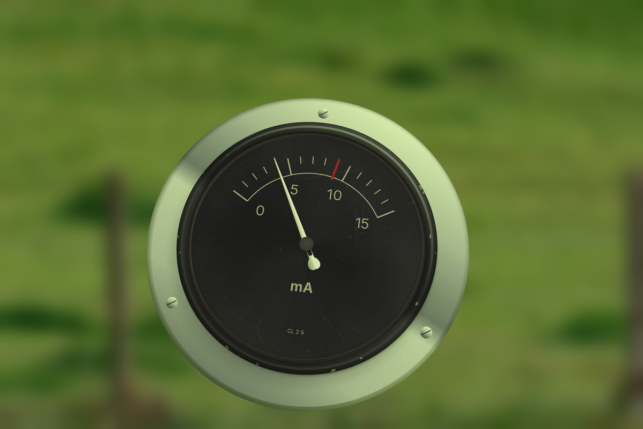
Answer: 4; mA
